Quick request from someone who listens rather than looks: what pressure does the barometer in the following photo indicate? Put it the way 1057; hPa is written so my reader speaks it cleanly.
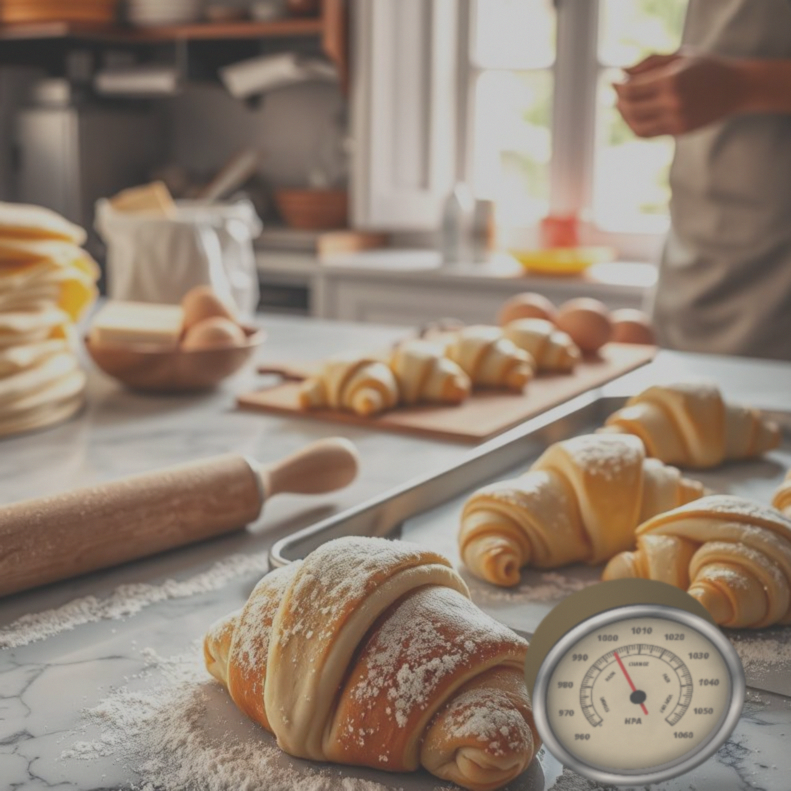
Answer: 1000; hPa
